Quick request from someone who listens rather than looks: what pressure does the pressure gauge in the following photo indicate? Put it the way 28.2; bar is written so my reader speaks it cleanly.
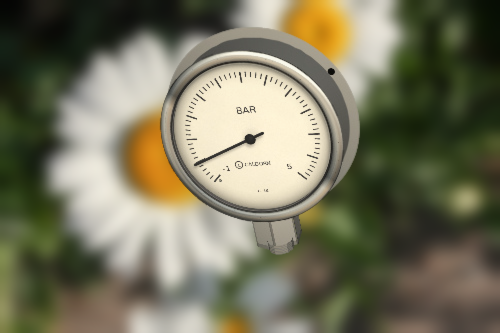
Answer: -0.5; bar
